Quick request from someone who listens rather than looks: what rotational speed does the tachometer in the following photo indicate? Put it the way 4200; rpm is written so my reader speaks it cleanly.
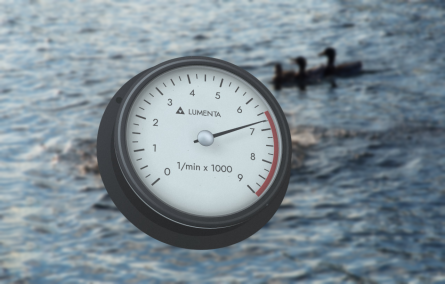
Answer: 6750; rpm
